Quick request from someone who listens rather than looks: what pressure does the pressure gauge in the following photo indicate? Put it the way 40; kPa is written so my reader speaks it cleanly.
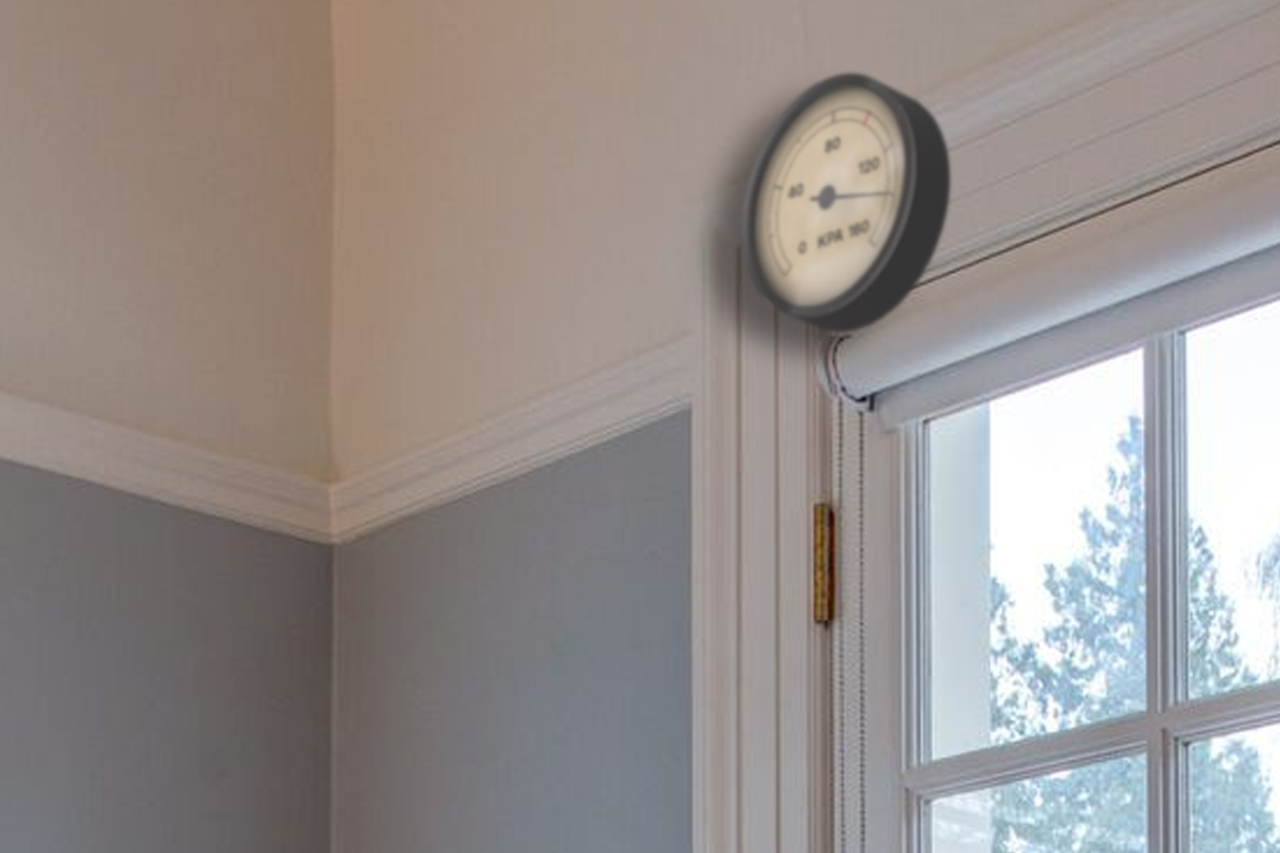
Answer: 140; kPa
